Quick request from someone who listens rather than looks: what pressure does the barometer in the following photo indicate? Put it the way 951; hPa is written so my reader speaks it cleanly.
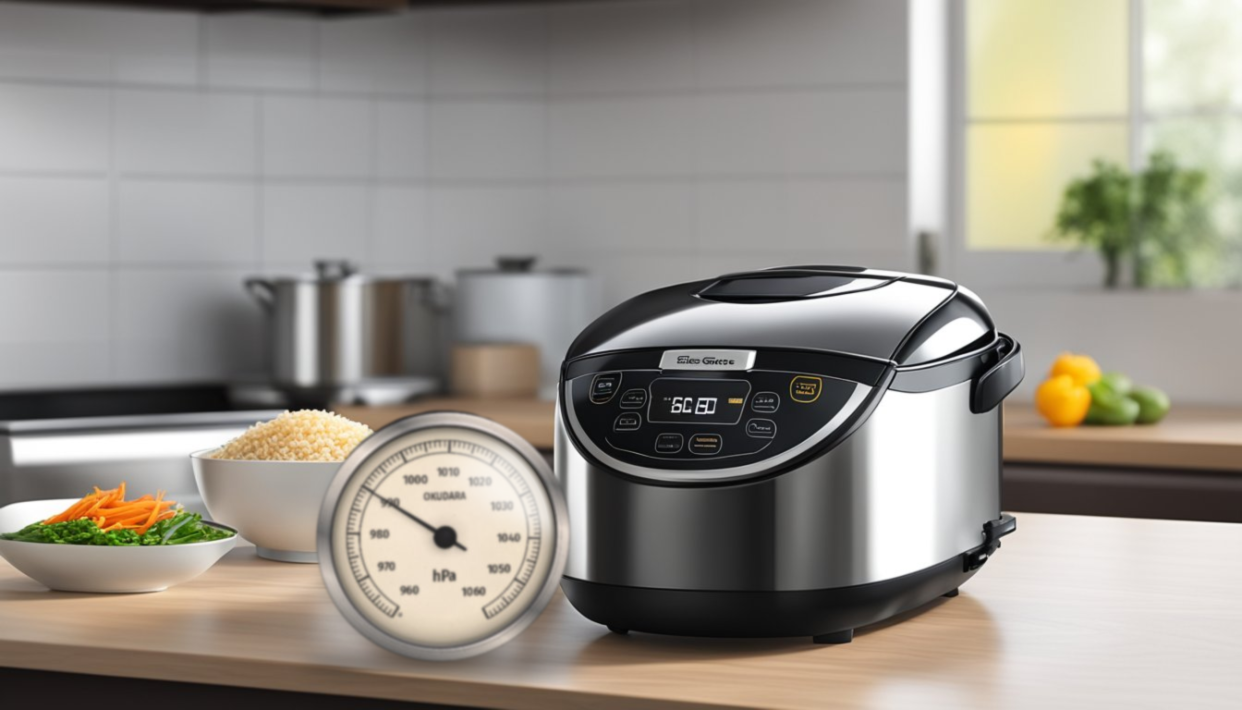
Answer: 990; hPa
